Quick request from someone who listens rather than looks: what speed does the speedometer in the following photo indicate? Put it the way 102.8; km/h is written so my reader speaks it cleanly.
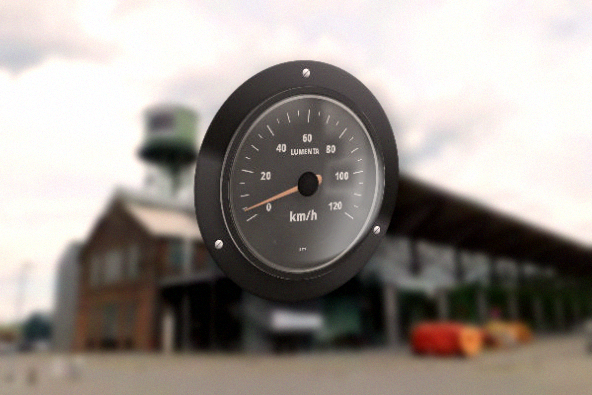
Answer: 5; km/h
